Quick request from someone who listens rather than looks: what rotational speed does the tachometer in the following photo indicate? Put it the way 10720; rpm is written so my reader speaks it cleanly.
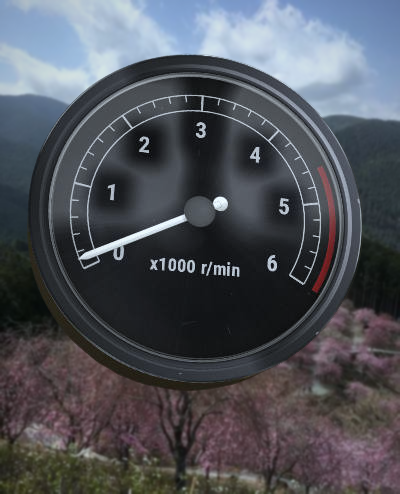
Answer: 100; rpm
